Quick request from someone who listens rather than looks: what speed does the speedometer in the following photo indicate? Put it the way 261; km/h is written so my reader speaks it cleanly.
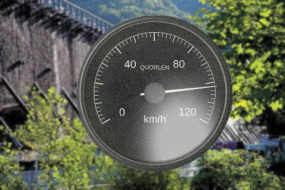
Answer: 102; km/h
